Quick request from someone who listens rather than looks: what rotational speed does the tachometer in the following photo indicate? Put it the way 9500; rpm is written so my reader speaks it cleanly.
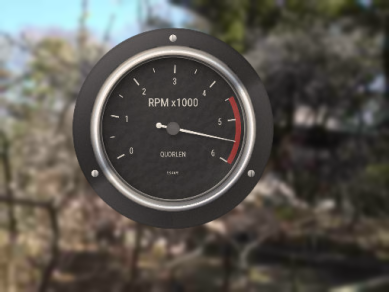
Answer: 5500; rpm
